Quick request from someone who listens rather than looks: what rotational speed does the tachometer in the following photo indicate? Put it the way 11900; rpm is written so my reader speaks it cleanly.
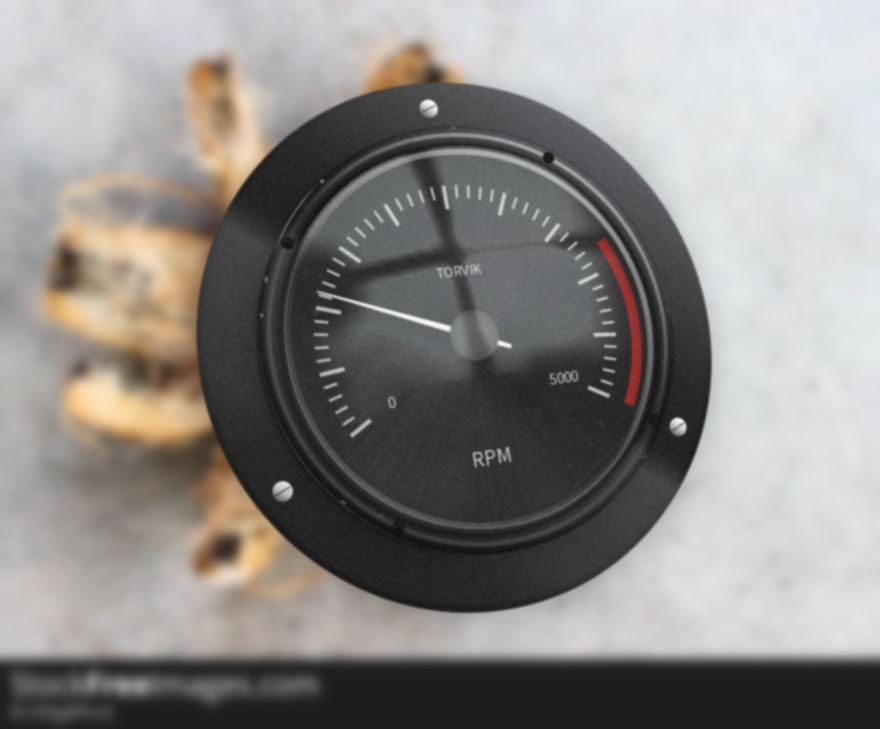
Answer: 1100; rpm
